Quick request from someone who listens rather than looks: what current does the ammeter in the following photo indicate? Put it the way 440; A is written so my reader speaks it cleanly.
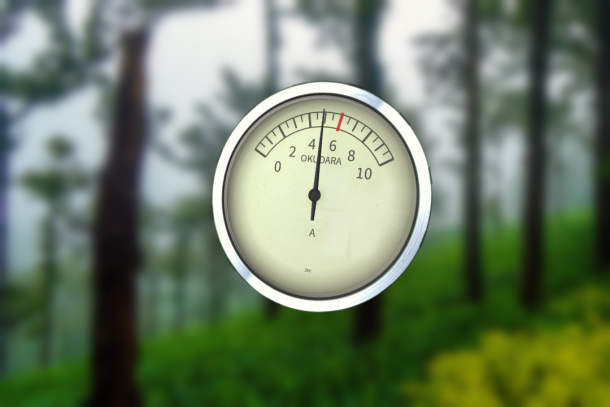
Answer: 5; A
